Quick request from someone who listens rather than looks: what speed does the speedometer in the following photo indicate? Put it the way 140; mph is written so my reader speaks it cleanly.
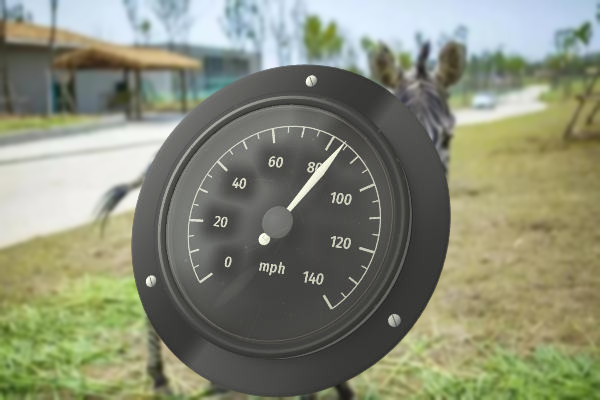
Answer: 85; mph
